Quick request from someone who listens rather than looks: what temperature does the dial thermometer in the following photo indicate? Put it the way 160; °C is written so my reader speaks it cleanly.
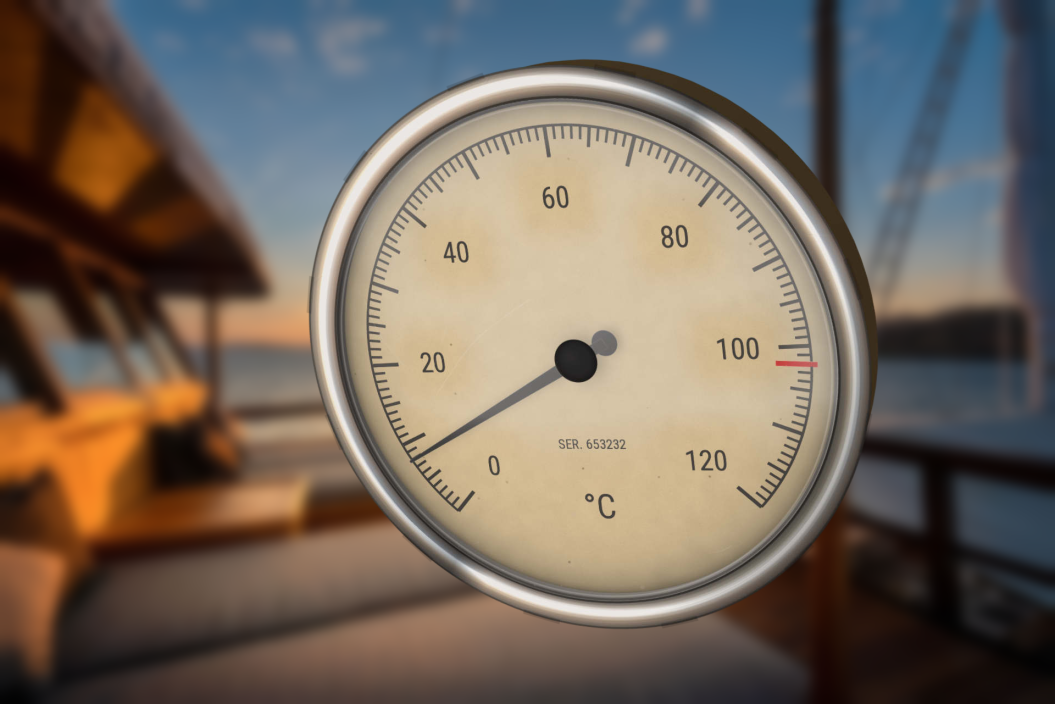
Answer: 8; °C
